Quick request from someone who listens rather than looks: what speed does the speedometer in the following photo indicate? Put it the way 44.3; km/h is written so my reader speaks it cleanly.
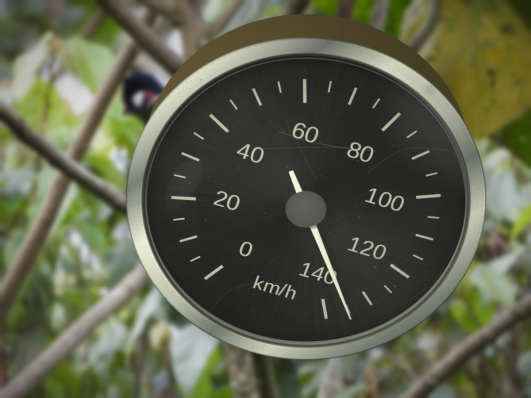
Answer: 135; km/h
